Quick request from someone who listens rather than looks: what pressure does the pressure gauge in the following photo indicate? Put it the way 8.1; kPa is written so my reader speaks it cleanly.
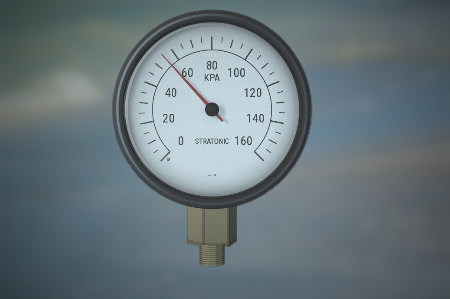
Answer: 55; kPa
